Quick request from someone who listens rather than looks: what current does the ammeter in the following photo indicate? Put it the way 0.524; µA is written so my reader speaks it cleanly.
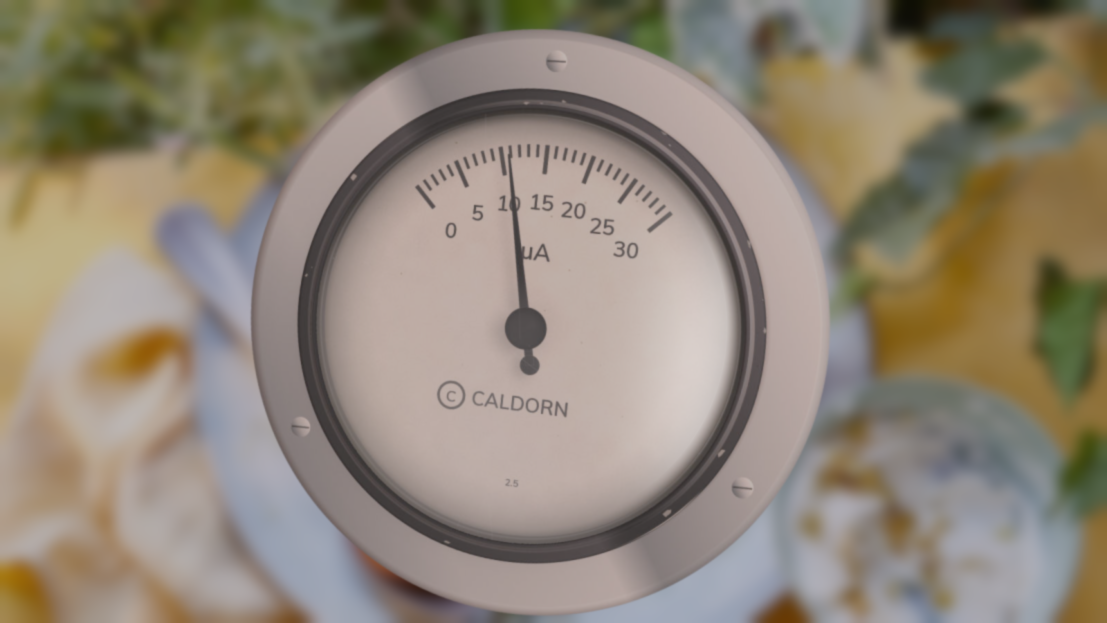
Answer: 11; µA
